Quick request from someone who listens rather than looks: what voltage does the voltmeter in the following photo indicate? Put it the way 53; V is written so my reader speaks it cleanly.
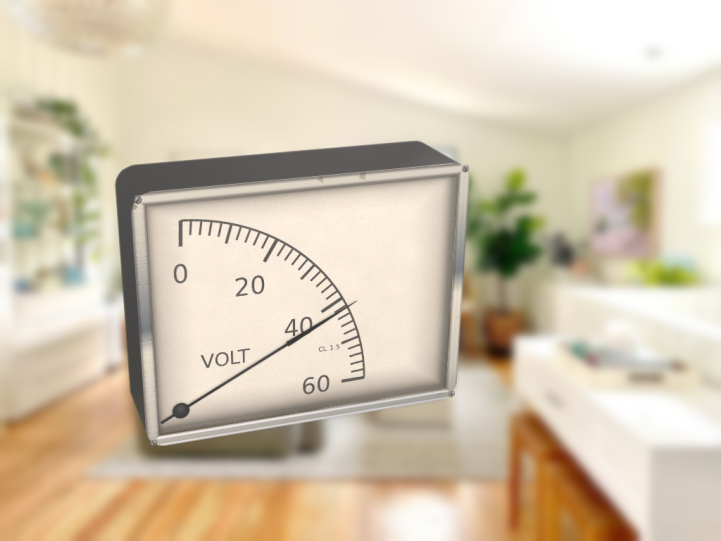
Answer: 42; V
